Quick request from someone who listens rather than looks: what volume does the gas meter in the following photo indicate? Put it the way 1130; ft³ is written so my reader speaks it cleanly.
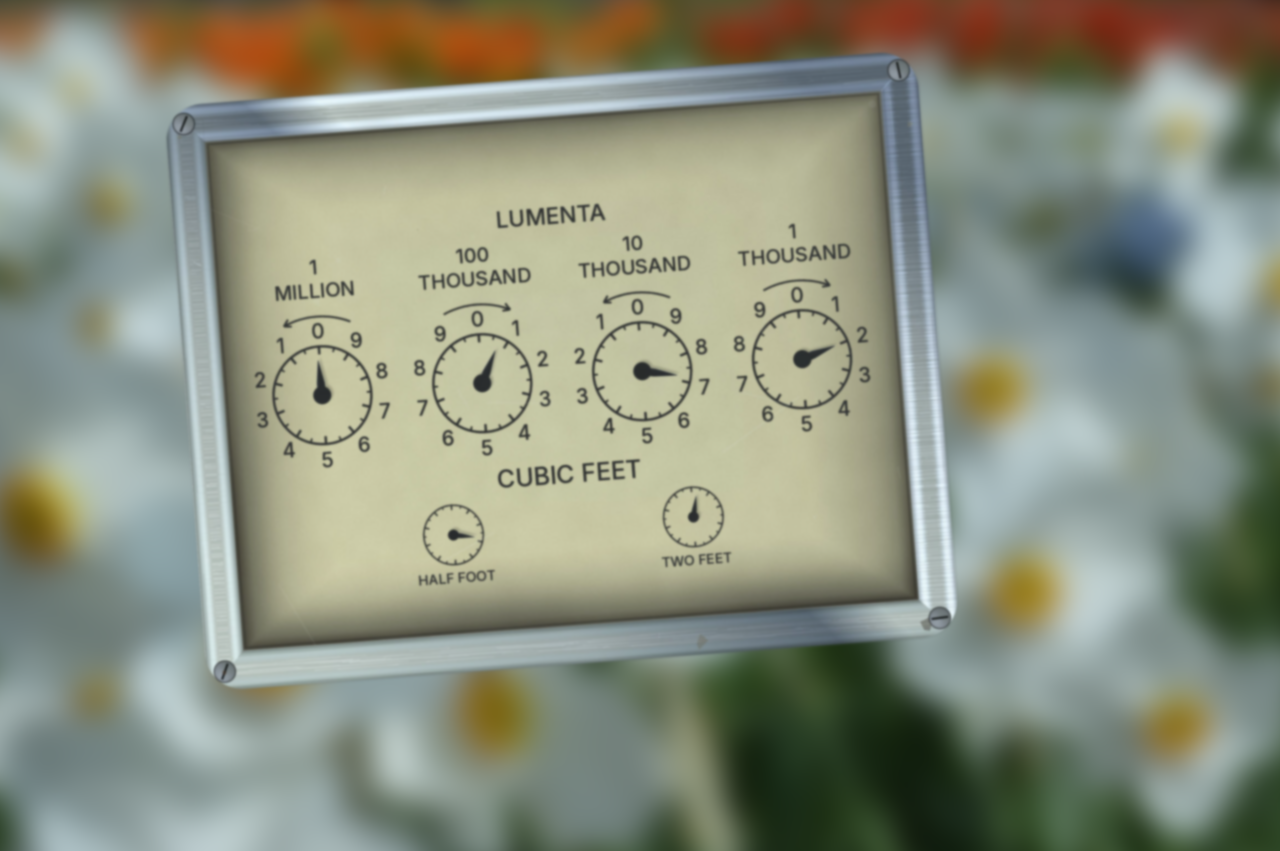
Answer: 7200; ft³
